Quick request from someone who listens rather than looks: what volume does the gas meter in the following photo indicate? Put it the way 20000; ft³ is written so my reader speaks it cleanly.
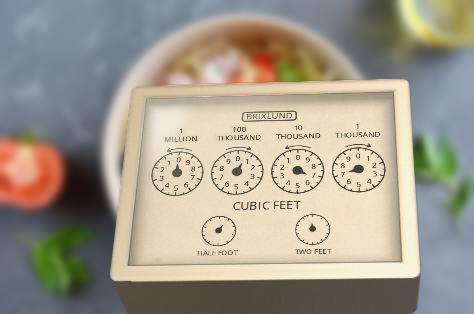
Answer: 6700; ft³
